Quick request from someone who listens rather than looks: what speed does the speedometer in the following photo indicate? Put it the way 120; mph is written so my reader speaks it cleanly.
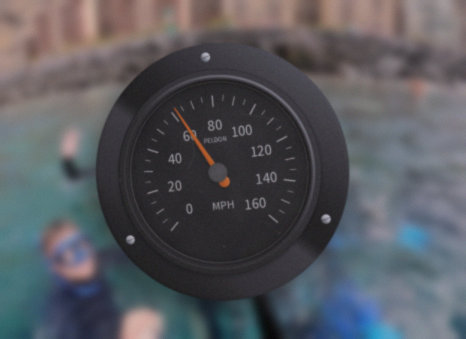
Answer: 62.5; mph
